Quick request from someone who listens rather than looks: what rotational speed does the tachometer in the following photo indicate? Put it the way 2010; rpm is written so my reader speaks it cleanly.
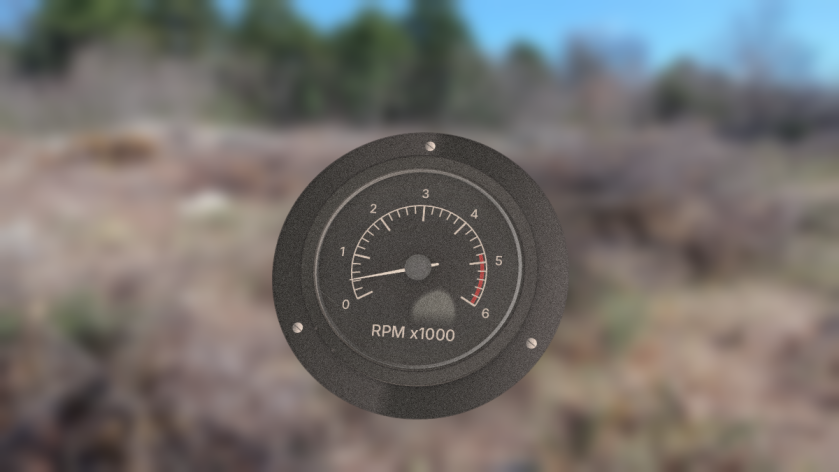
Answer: 400; rpm
